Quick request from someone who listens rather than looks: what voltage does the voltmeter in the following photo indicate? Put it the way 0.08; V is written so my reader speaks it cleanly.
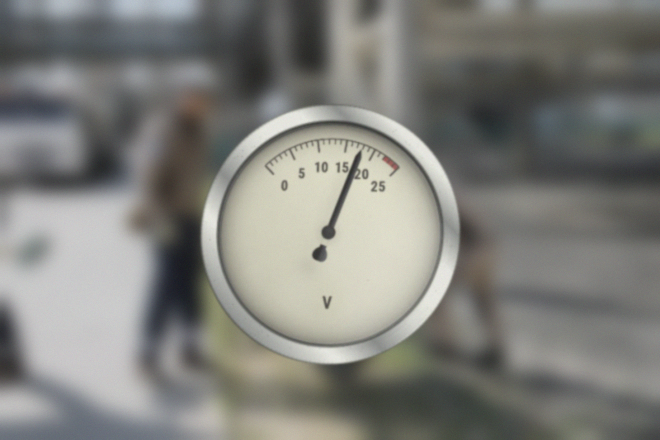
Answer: 18; V
